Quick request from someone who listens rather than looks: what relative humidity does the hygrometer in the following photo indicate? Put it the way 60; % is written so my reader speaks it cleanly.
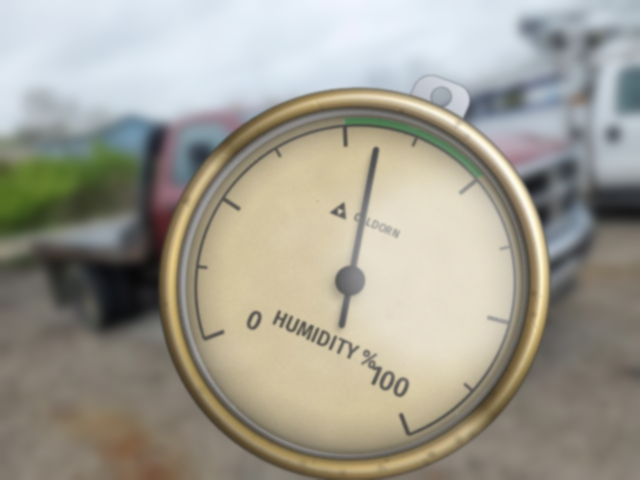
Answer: 45; %
